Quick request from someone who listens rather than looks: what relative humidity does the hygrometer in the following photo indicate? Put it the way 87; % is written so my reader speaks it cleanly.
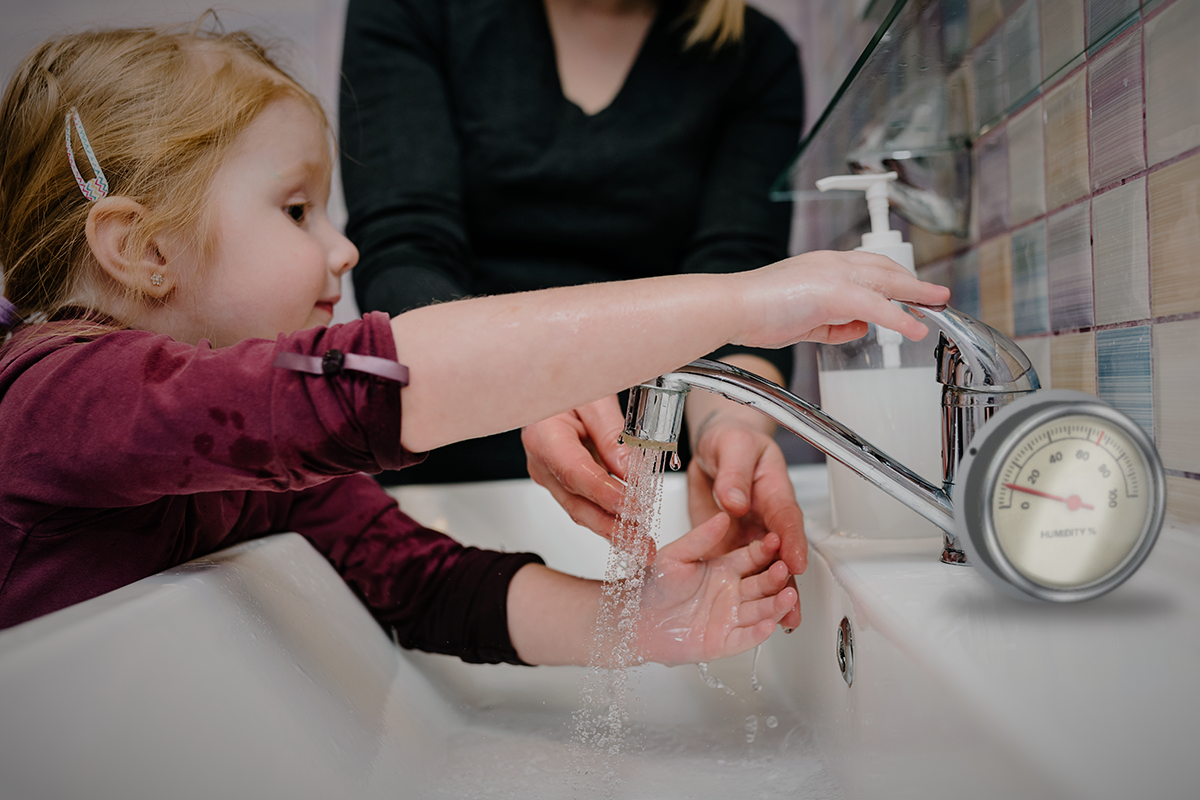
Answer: 10; %
